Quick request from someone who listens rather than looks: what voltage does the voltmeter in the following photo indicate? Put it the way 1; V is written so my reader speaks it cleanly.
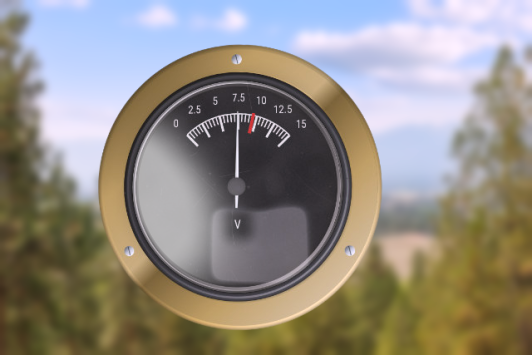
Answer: 7.5; V
